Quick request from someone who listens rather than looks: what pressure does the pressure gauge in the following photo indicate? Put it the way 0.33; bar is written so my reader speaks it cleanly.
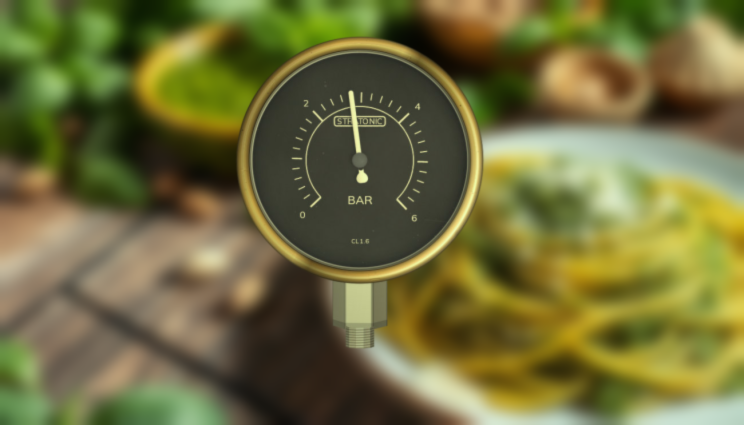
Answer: 2.8; bar
